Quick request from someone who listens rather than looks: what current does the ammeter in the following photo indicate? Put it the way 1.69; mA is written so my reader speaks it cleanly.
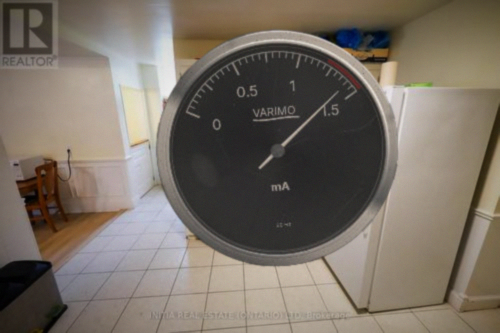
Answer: 1.4; mA
